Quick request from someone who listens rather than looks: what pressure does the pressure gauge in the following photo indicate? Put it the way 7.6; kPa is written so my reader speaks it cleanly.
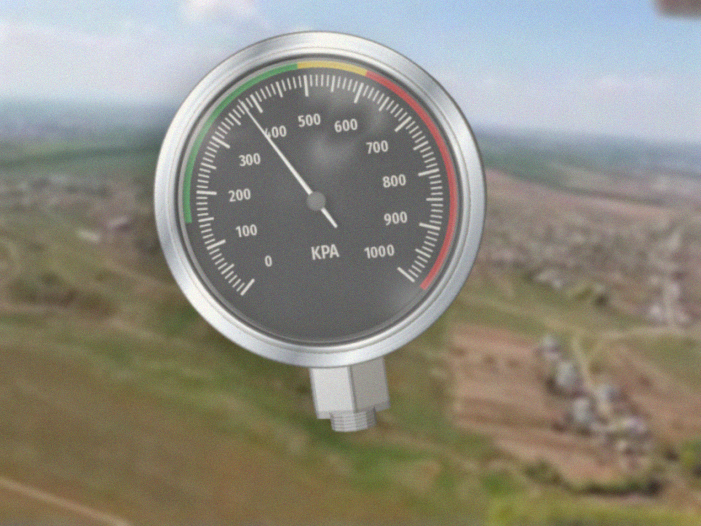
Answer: 380; kPa
